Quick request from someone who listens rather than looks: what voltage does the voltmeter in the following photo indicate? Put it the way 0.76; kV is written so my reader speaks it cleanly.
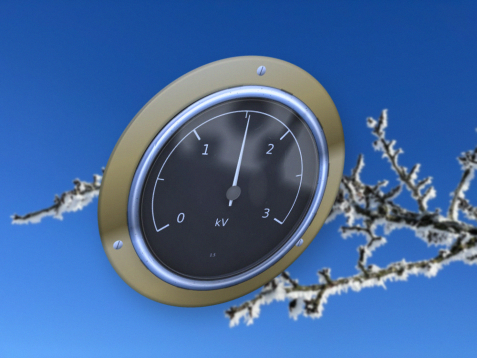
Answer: 1.5; kV
